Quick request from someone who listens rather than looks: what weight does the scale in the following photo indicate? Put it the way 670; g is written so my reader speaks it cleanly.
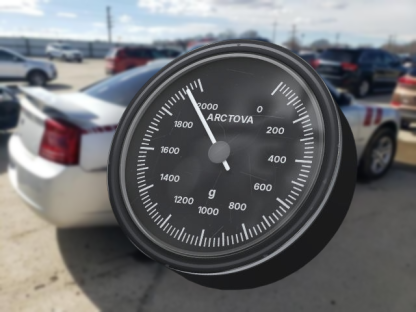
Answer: 1940; g
